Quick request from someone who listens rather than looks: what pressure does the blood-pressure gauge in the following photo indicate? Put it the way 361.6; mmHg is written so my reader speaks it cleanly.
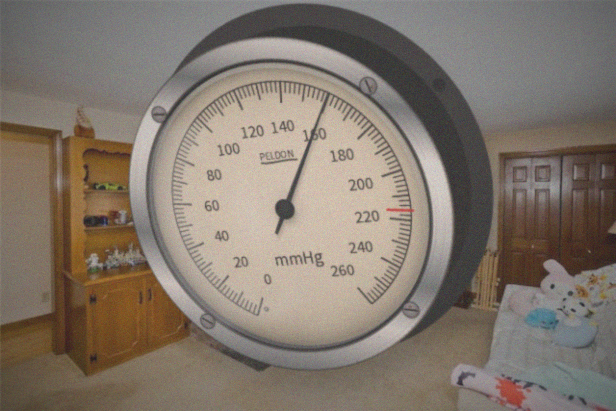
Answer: 160; mmHg
